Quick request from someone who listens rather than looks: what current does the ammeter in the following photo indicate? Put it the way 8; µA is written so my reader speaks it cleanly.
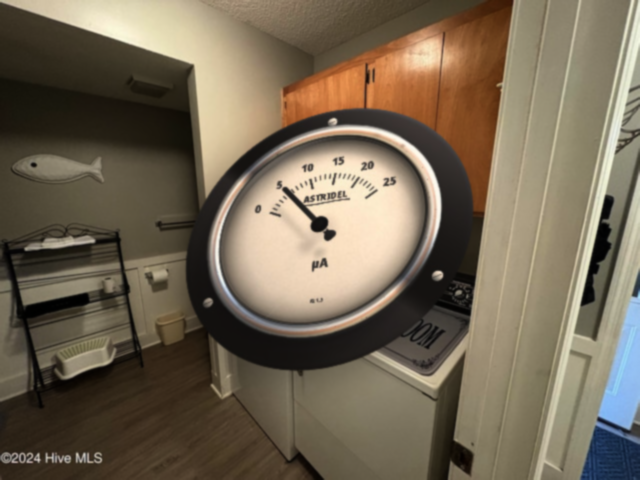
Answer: 5; µA
